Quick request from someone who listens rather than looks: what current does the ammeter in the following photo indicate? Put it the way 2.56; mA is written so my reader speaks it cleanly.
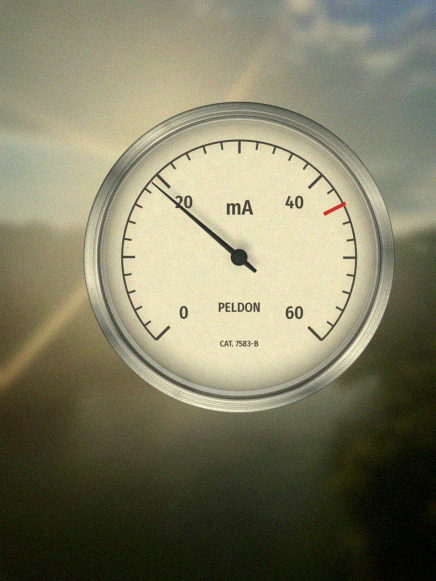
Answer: 19; mA
